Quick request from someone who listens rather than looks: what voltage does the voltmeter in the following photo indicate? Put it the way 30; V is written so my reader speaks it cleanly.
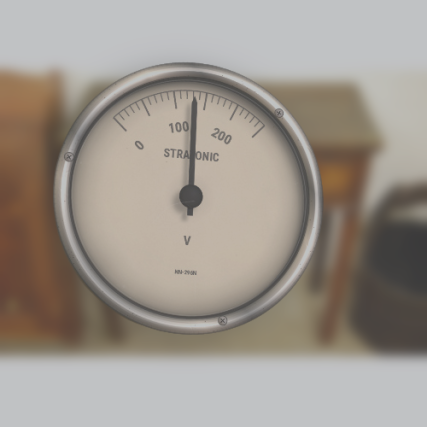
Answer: 130; V
